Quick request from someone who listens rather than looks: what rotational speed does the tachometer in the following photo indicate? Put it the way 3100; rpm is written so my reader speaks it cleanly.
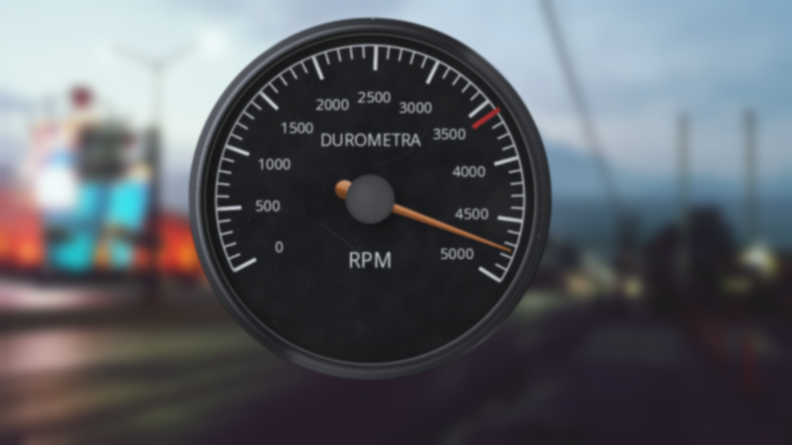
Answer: 4750; rpm
